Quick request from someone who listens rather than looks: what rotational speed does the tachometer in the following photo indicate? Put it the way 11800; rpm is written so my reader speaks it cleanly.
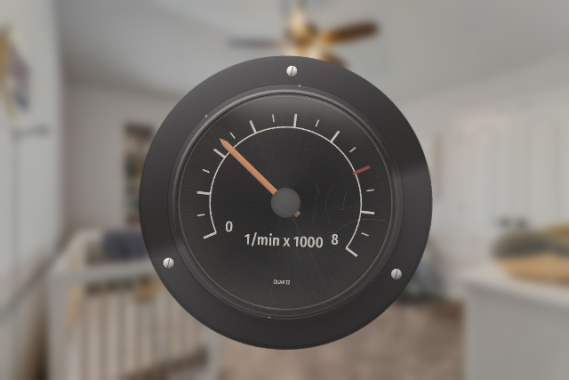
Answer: 2250; rpm
